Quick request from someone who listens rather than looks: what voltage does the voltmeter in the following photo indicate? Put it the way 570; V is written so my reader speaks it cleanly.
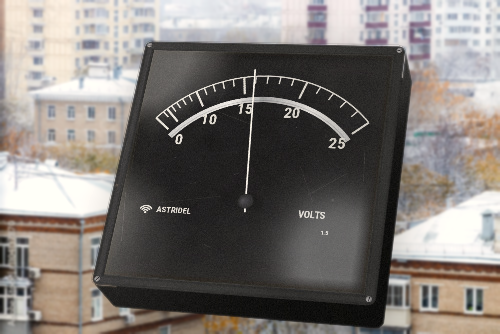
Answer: 16; V
